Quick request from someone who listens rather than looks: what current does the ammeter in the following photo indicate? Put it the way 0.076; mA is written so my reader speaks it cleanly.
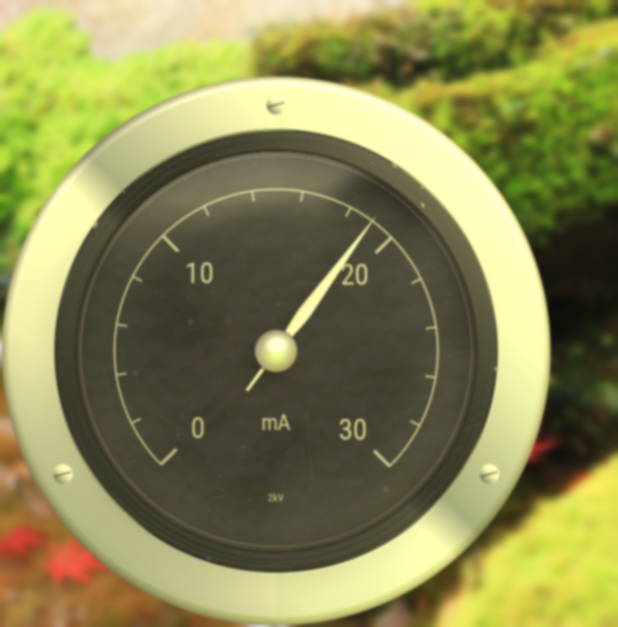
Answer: 19; mA
